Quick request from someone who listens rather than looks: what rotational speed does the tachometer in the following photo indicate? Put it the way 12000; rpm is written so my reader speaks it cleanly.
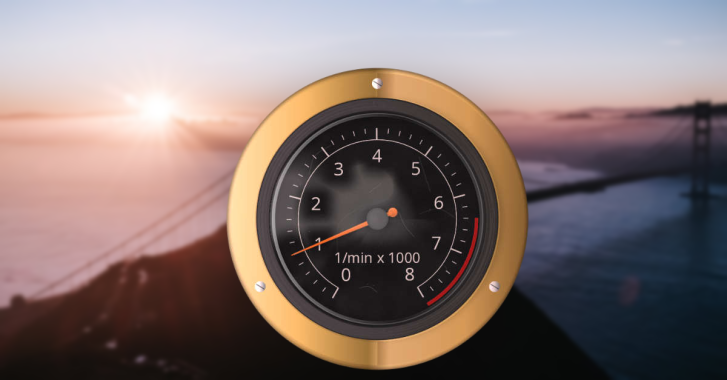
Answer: 1000; rpm
